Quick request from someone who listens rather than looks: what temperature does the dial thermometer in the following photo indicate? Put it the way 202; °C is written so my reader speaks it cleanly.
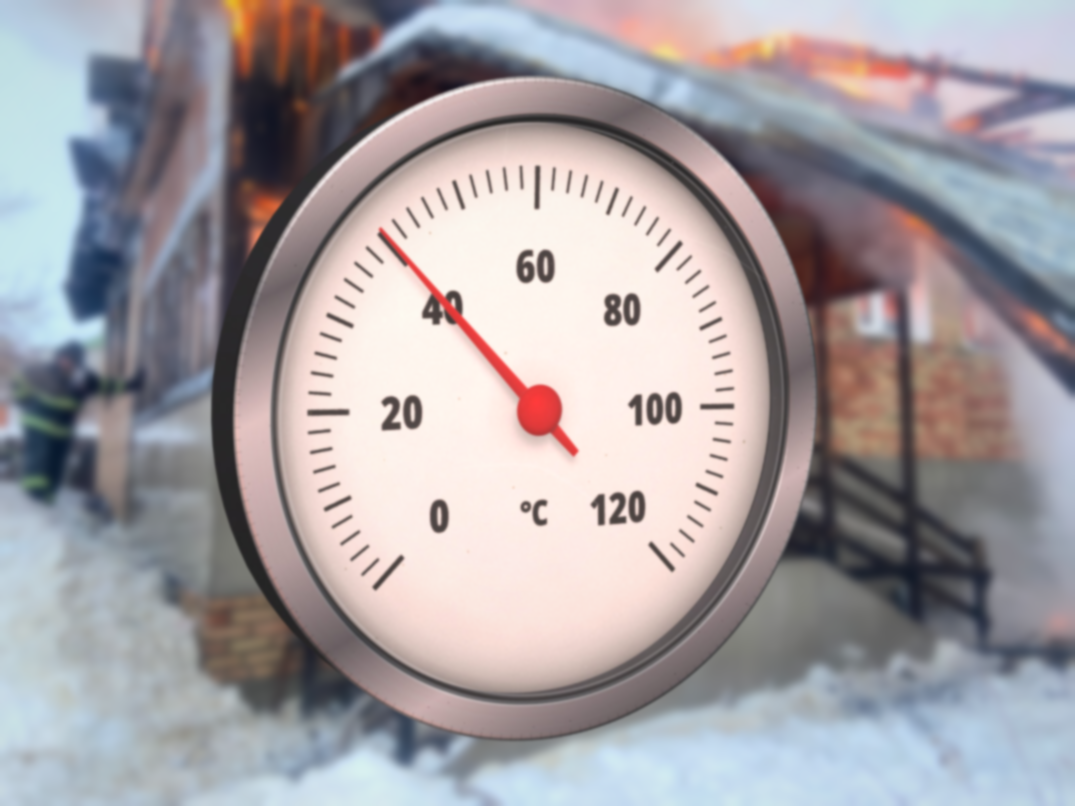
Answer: 40; °C
